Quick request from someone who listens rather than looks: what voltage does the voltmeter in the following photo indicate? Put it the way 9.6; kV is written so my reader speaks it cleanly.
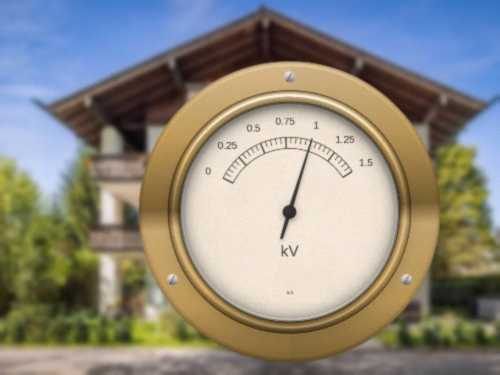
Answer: 1; kV
